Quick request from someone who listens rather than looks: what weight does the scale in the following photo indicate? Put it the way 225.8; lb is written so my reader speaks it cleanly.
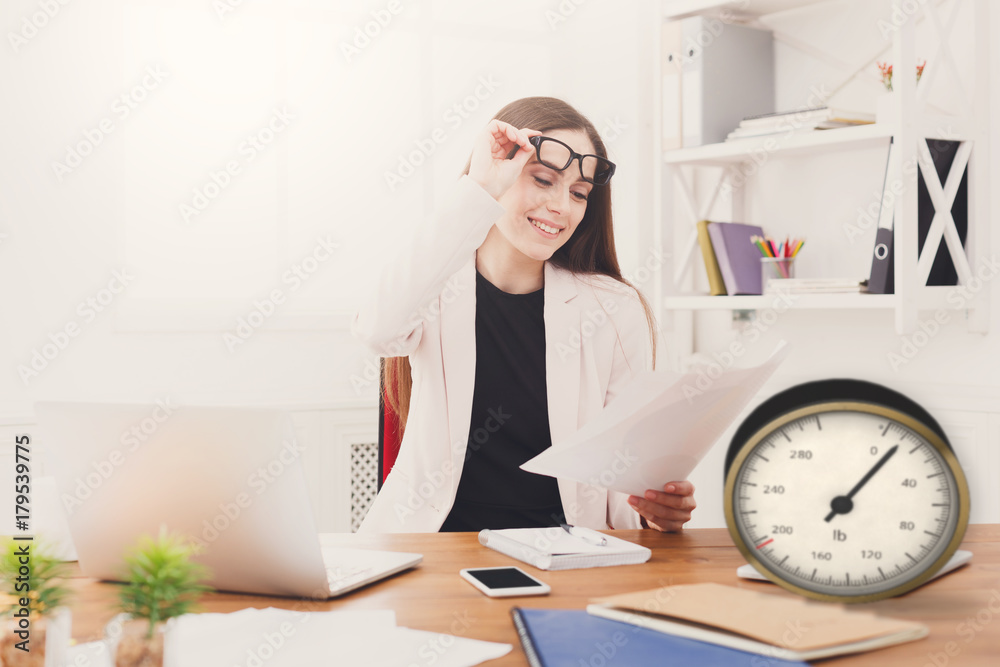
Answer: 10; lb
